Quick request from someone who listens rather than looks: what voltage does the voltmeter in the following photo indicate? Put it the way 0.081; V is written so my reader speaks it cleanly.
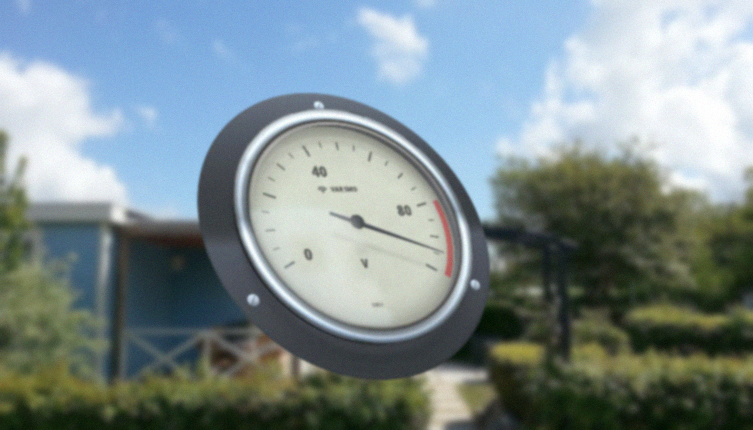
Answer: 95; V
